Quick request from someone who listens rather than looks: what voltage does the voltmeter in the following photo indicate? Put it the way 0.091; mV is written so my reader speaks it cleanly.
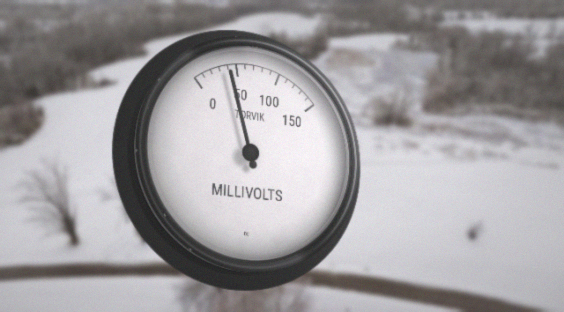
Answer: 40; mV
